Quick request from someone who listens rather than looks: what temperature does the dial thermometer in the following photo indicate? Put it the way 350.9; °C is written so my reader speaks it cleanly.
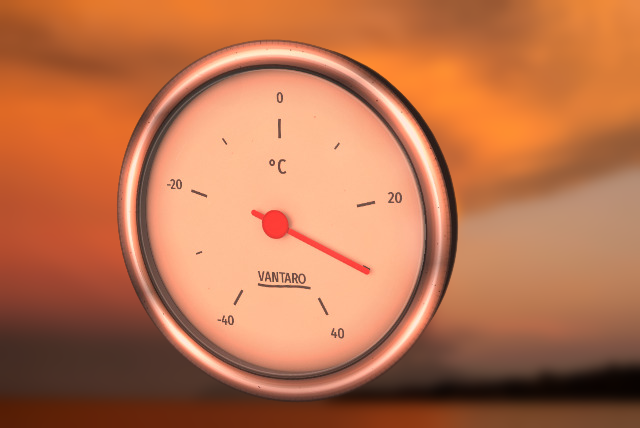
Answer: 30; °C
